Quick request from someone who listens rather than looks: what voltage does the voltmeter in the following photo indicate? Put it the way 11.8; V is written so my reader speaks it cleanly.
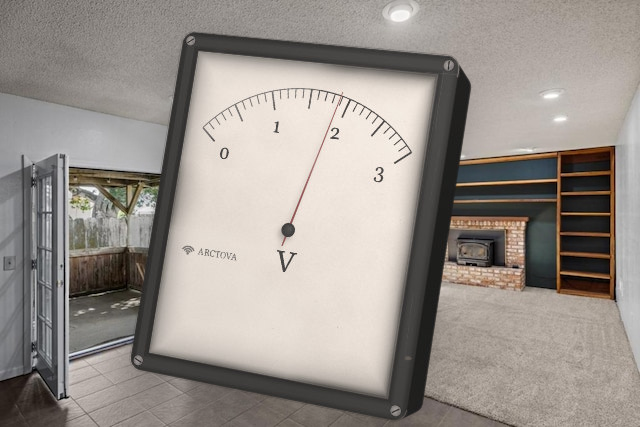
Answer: 1.9; V
